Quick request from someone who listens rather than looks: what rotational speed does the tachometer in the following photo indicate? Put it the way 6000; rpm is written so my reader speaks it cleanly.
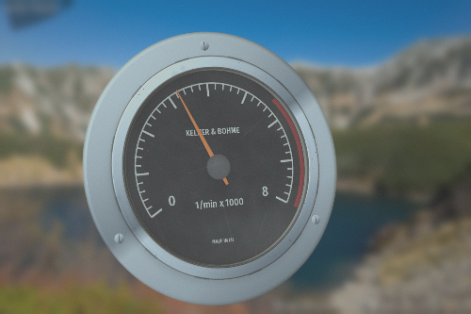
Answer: 3200; rpm
